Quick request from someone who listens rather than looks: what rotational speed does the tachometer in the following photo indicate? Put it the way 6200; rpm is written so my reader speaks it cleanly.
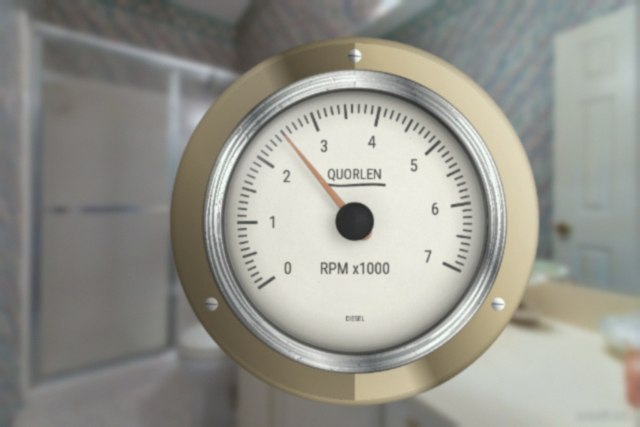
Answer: 2500; rpm
